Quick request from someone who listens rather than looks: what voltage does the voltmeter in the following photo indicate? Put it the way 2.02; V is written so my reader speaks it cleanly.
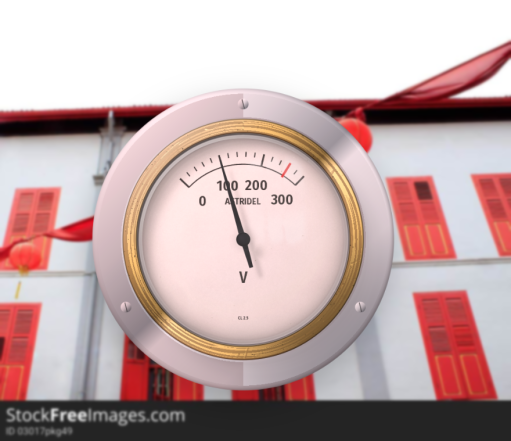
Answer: 100; V
